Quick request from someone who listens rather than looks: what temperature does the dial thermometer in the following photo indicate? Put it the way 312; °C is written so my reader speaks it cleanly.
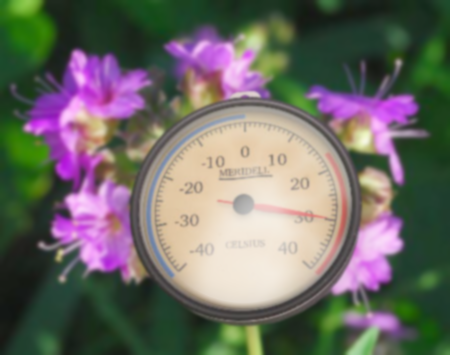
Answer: 30; °C
